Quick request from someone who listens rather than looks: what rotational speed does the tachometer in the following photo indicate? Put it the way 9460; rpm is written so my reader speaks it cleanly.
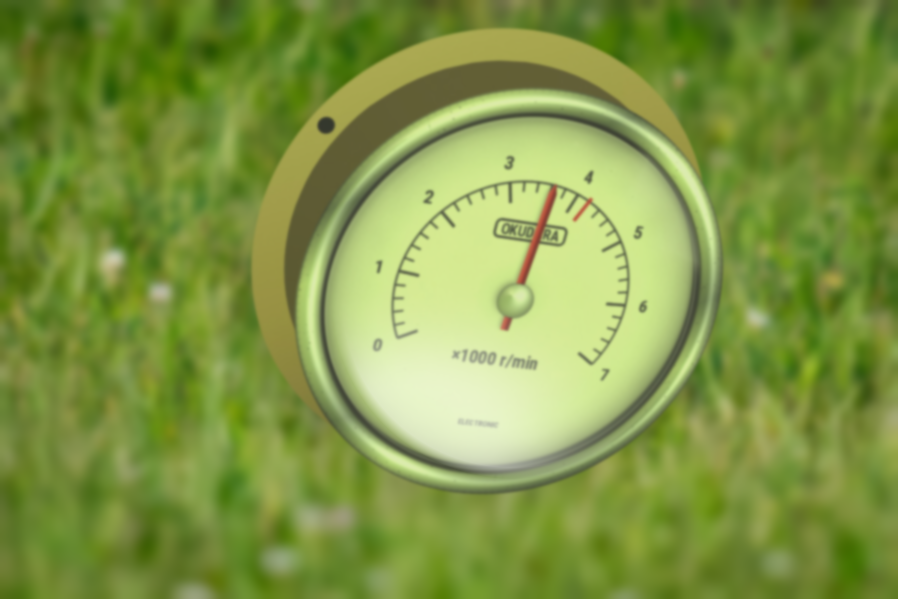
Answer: 3600; rpm
